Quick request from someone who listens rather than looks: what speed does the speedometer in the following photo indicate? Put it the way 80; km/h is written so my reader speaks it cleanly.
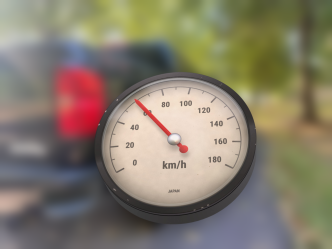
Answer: 60; km/h
